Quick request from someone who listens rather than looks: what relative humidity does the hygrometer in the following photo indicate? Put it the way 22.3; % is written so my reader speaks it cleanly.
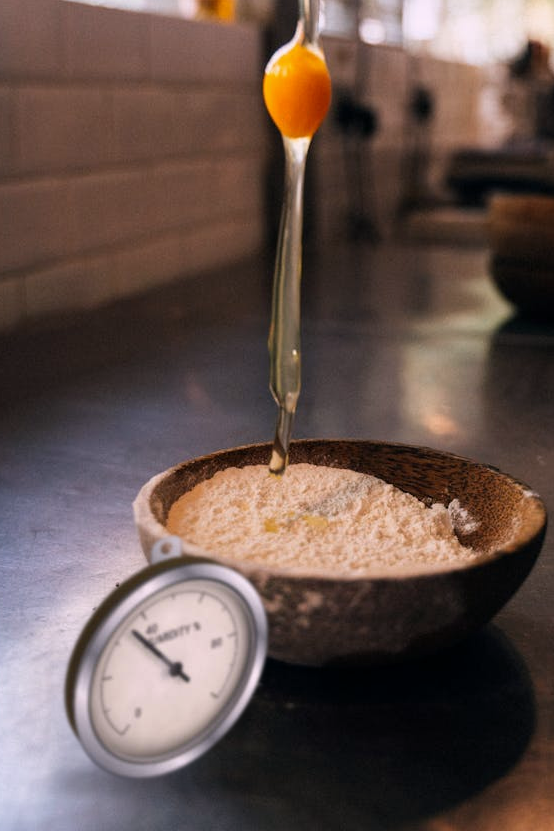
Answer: 35; %
